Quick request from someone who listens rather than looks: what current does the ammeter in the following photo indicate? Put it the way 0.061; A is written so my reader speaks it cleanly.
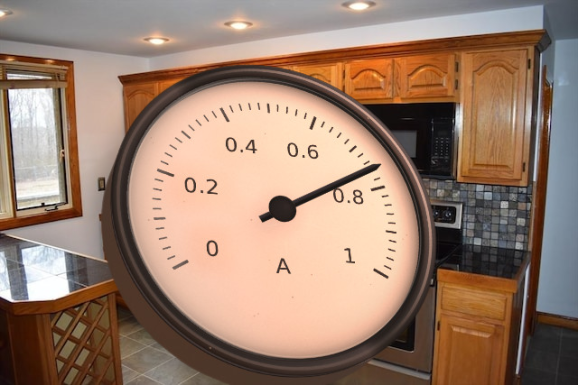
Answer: 0.76; A
